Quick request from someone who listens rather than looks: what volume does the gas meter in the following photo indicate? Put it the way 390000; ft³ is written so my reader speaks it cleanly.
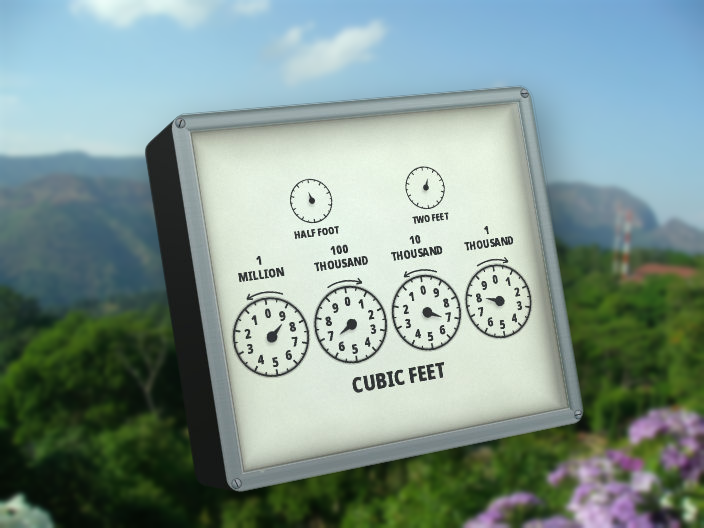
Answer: 866800; ft³
